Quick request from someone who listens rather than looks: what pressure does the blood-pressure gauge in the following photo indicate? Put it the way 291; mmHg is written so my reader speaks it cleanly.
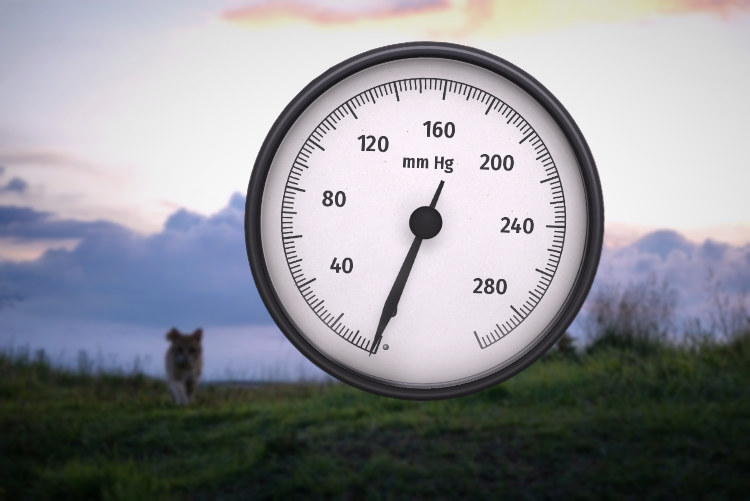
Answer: 2; mmHg
